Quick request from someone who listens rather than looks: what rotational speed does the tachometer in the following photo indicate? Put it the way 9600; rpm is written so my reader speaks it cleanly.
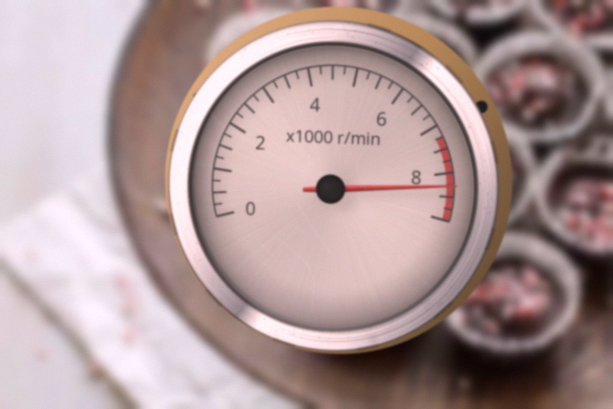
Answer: 8250; rpm
